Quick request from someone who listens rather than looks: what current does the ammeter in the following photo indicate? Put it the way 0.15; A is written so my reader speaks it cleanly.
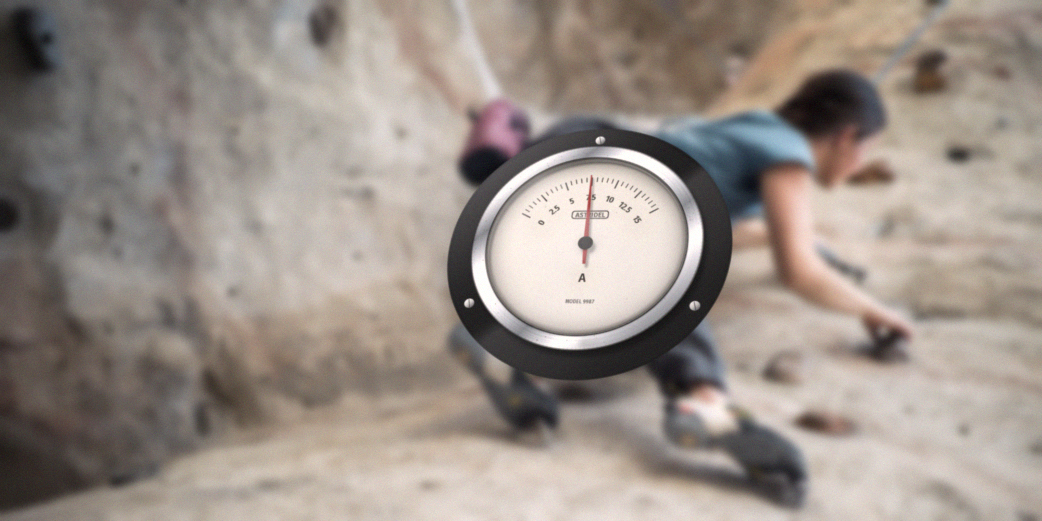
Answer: 7.5; A
